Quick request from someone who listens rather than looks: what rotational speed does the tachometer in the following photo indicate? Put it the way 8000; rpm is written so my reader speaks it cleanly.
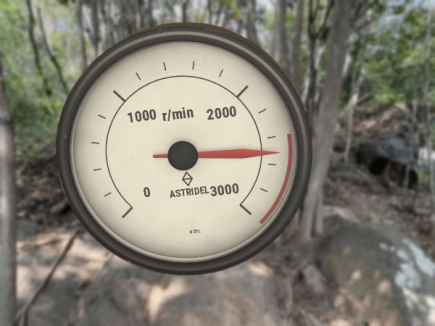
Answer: 2500; rpm
